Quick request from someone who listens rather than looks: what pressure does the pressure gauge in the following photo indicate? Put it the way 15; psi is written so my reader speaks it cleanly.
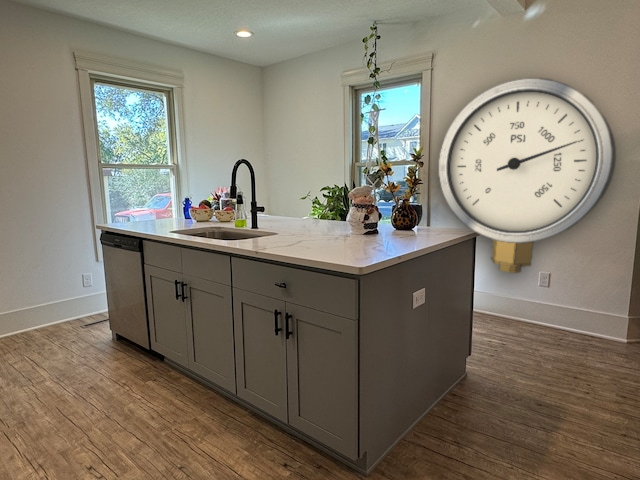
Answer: 1150; psi
